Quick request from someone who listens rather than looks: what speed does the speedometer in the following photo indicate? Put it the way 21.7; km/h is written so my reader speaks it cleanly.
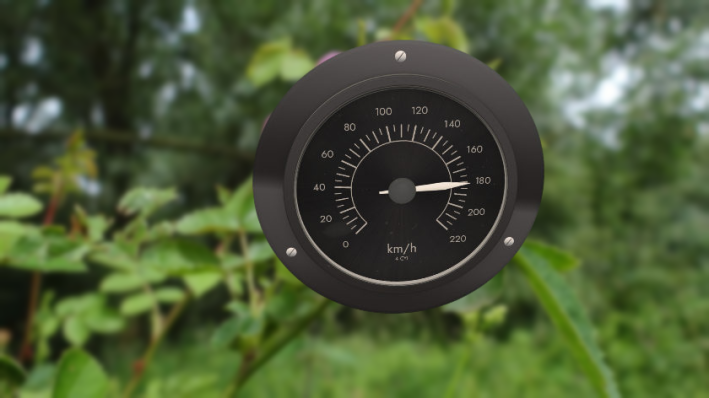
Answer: 180; km/h
